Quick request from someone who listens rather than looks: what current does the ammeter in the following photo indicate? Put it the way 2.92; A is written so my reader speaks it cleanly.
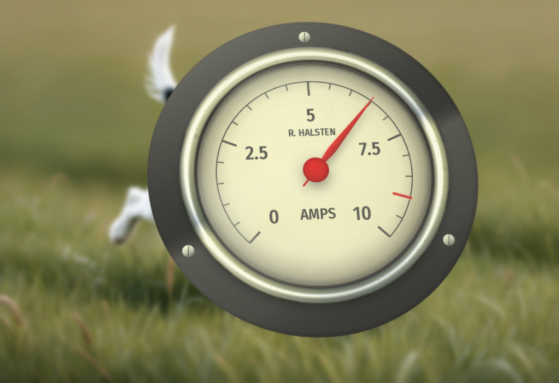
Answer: 6.5; A
